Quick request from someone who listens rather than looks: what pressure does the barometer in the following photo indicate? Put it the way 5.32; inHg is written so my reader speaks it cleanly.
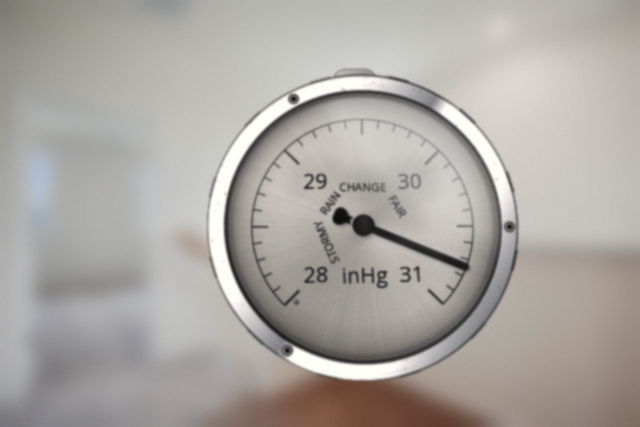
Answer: 30.75; inHg
